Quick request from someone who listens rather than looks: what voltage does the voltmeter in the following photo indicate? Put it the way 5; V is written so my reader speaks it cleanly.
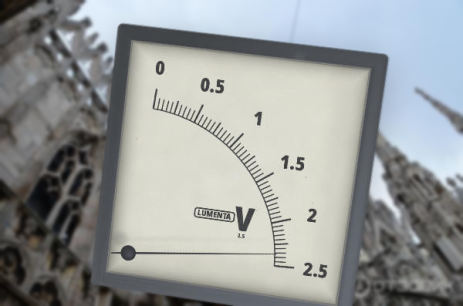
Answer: 2.35; V
